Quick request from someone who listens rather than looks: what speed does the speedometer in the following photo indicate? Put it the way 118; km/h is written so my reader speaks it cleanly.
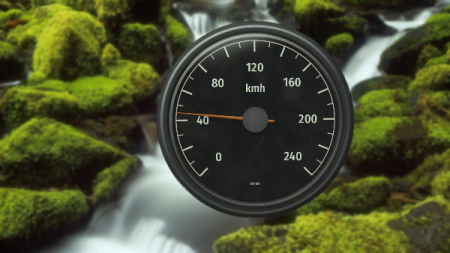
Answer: 45; km/h
